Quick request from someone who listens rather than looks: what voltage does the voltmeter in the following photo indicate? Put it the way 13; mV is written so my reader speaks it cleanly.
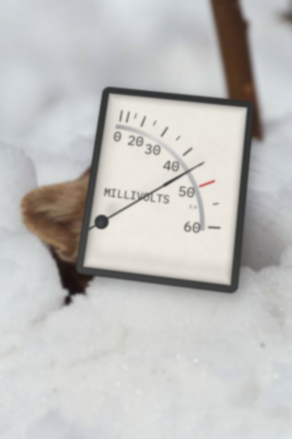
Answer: 45; mV
